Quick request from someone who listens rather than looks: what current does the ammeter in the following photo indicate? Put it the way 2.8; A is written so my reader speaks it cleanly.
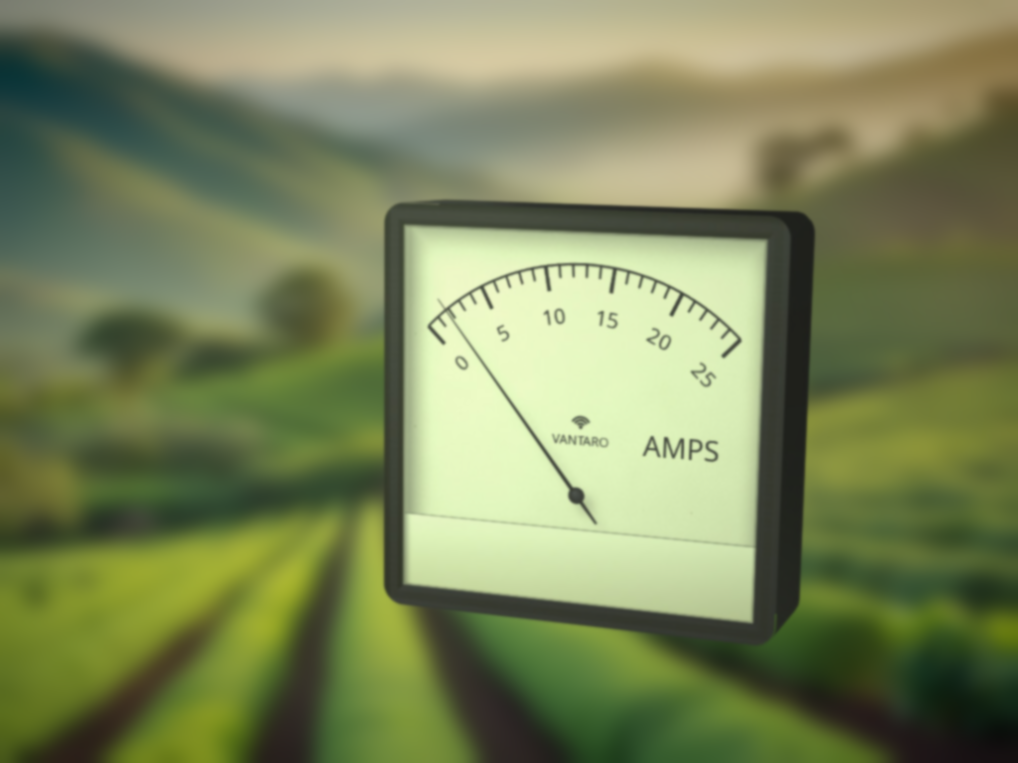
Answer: 2; A
